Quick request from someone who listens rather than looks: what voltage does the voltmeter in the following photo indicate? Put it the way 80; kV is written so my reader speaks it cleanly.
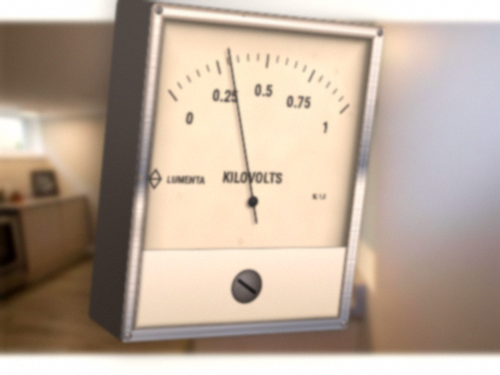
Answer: 0.3; kV
